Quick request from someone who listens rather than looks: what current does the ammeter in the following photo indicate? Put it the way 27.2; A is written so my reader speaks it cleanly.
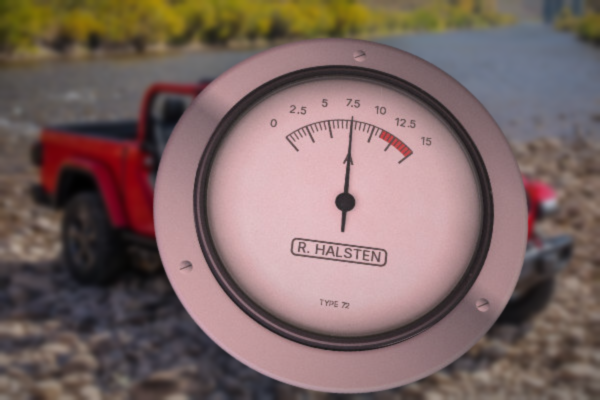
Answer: 7.5; A
